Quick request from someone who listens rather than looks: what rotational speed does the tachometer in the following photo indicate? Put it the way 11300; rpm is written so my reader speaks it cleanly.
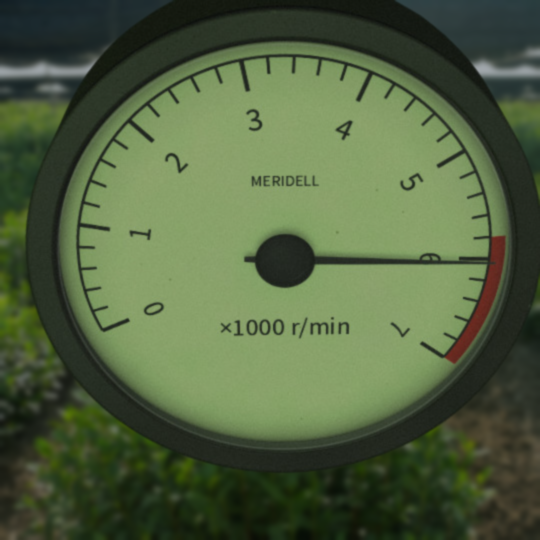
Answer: 6000; rpm
